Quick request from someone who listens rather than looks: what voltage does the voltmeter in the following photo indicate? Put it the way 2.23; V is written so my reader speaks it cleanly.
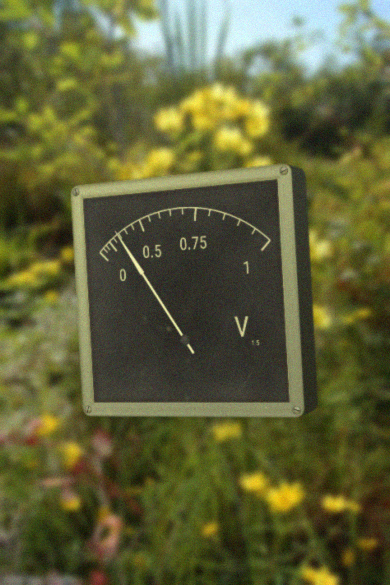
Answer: 0.35; V
